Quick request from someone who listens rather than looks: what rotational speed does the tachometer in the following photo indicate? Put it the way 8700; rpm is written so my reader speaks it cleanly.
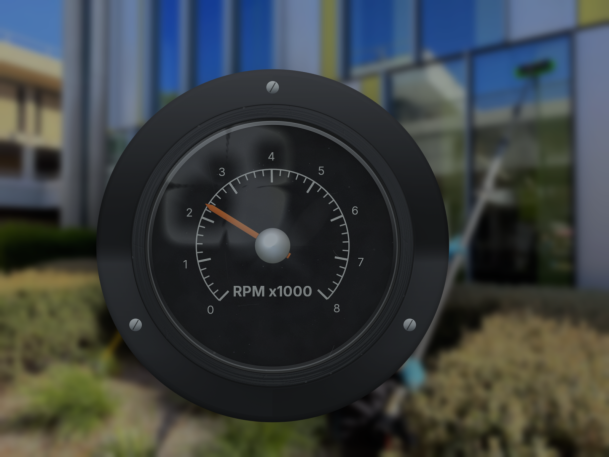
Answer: 2300; rpm
